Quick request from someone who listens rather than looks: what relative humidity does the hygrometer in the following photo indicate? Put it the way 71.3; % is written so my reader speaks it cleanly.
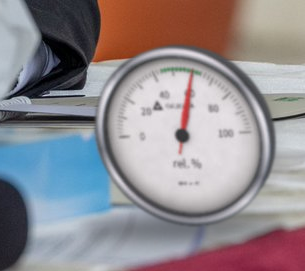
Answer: 60; %
